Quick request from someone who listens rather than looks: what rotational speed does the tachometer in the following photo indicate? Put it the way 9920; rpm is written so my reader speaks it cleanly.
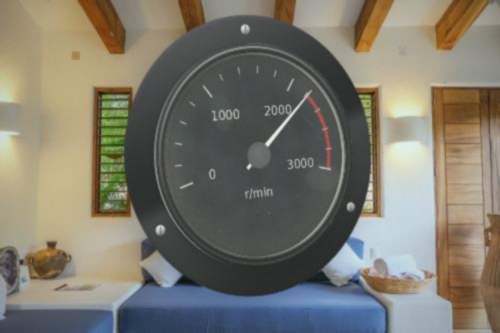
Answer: 2200; rpm
